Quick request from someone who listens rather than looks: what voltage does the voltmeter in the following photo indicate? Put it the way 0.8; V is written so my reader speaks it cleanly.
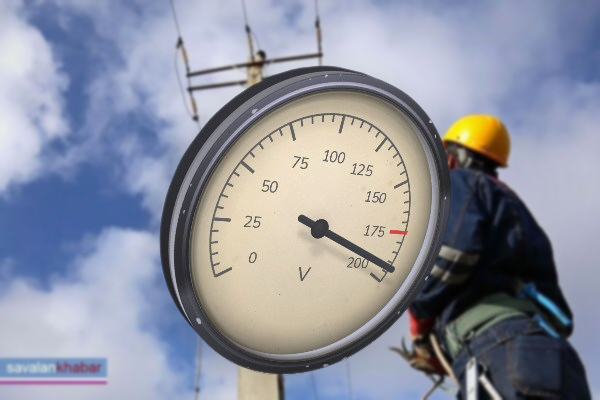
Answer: 192.5; V
